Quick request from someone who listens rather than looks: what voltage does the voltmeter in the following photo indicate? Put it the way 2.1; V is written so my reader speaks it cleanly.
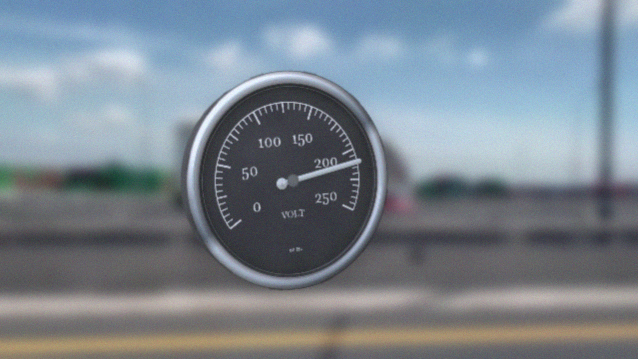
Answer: 210; V
